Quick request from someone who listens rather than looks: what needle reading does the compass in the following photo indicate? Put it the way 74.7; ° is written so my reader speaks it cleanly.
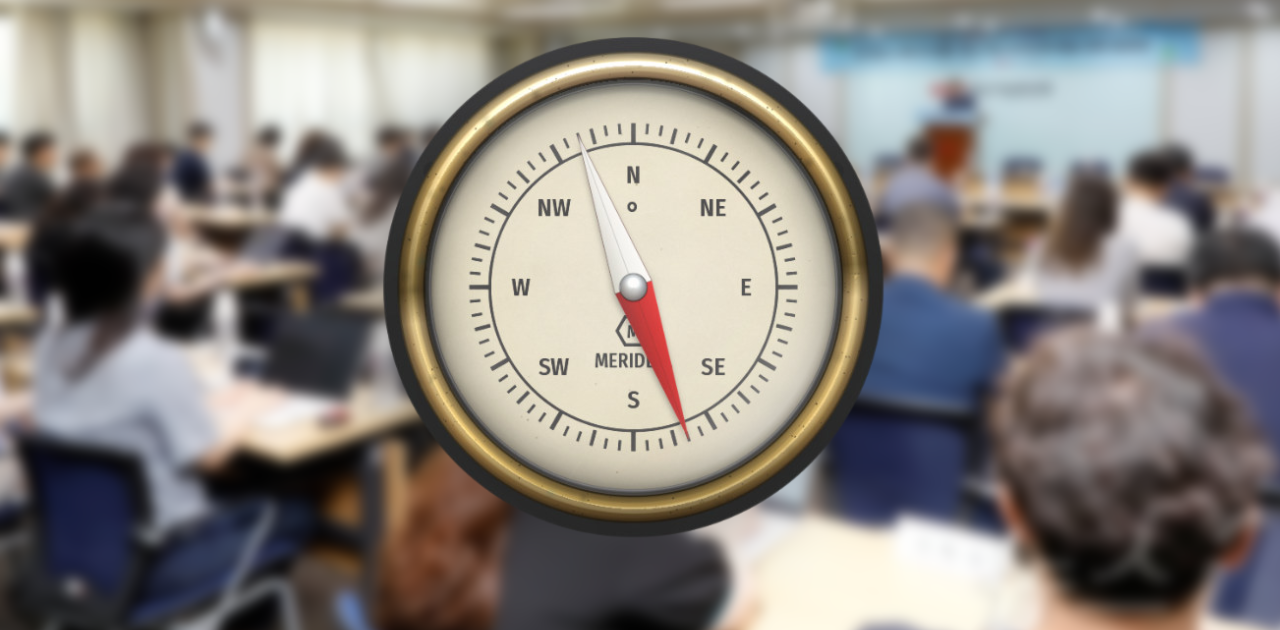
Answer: 160; °
